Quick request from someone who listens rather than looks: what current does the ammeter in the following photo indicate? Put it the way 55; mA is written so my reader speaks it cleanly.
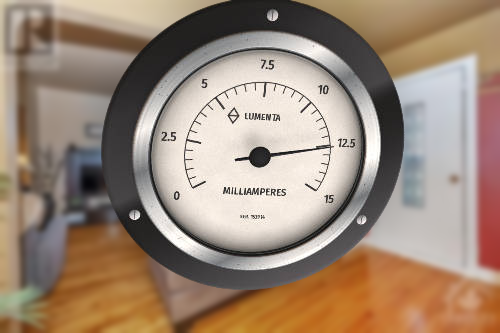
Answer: 12.5; mA
